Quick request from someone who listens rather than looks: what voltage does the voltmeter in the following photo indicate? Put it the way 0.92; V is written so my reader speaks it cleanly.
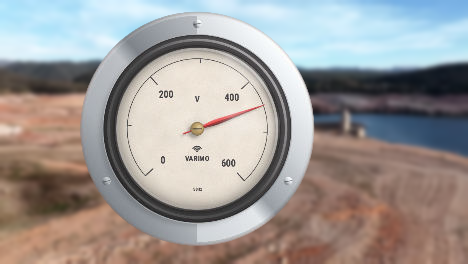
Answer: 450; V
